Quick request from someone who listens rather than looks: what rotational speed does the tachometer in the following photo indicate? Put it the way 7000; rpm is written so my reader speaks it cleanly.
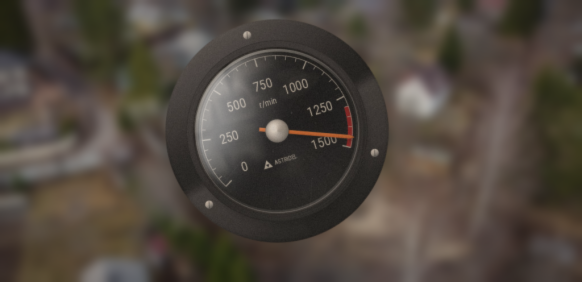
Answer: 1450; rpm
